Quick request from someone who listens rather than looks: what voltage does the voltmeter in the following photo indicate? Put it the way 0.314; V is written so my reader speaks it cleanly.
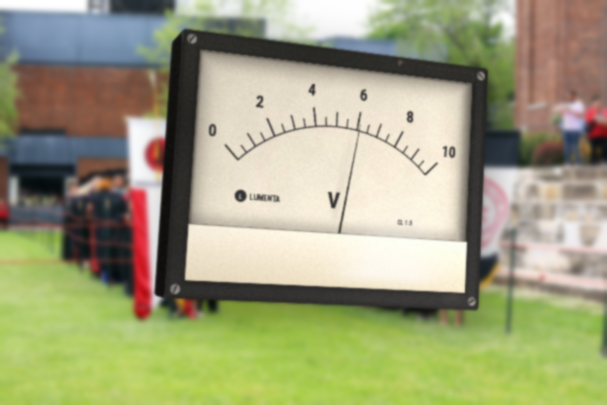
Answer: 6; V
